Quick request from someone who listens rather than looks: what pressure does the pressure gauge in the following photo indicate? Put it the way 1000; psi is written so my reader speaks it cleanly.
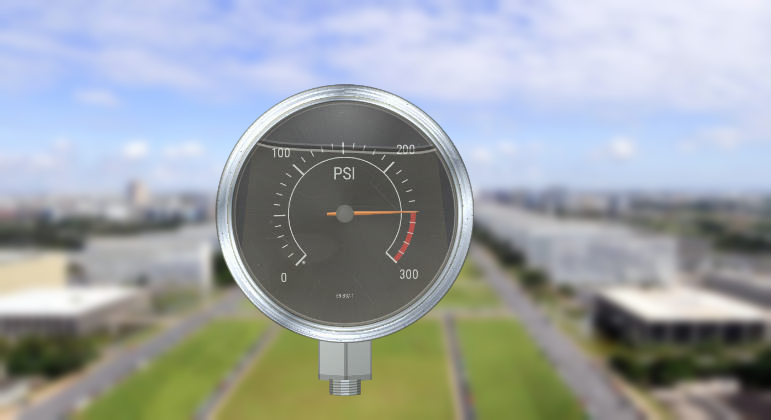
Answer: 250; psi
